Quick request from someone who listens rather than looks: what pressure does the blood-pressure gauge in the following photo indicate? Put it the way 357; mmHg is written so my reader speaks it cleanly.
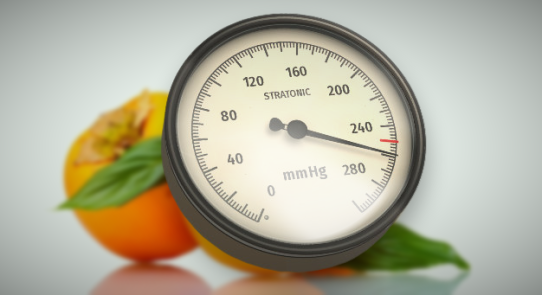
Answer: 260; mmHg
